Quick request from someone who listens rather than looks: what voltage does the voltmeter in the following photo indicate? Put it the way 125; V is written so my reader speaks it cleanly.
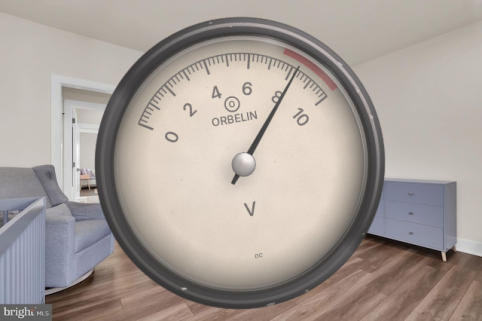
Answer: 8.2; V
